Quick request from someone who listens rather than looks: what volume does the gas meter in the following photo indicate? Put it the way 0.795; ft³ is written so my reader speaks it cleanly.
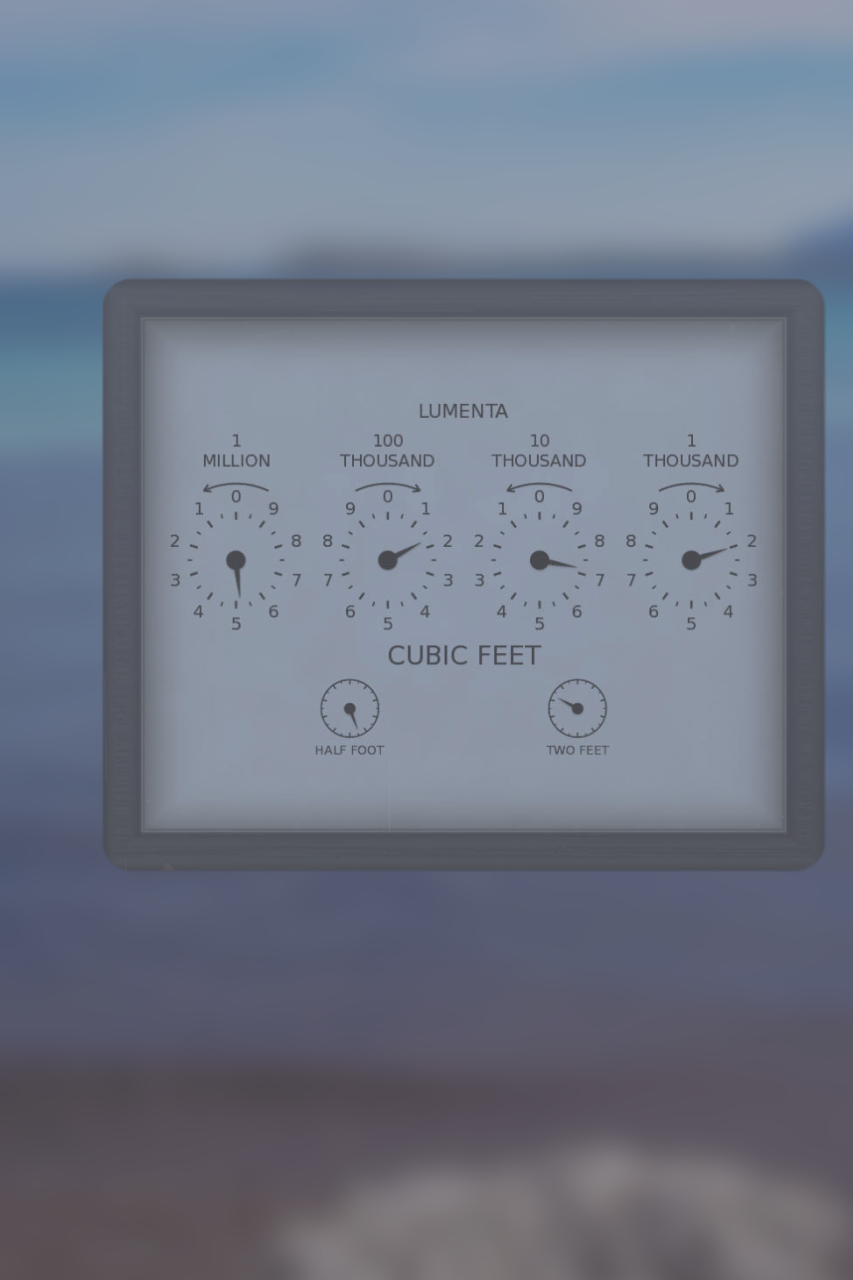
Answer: 517200; ft³
